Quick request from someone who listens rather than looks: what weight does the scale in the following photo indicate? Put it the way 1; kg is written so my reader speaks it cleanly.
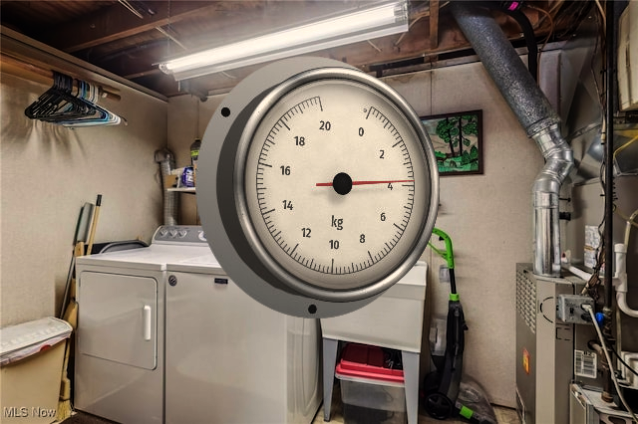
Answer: 3.8; kg
